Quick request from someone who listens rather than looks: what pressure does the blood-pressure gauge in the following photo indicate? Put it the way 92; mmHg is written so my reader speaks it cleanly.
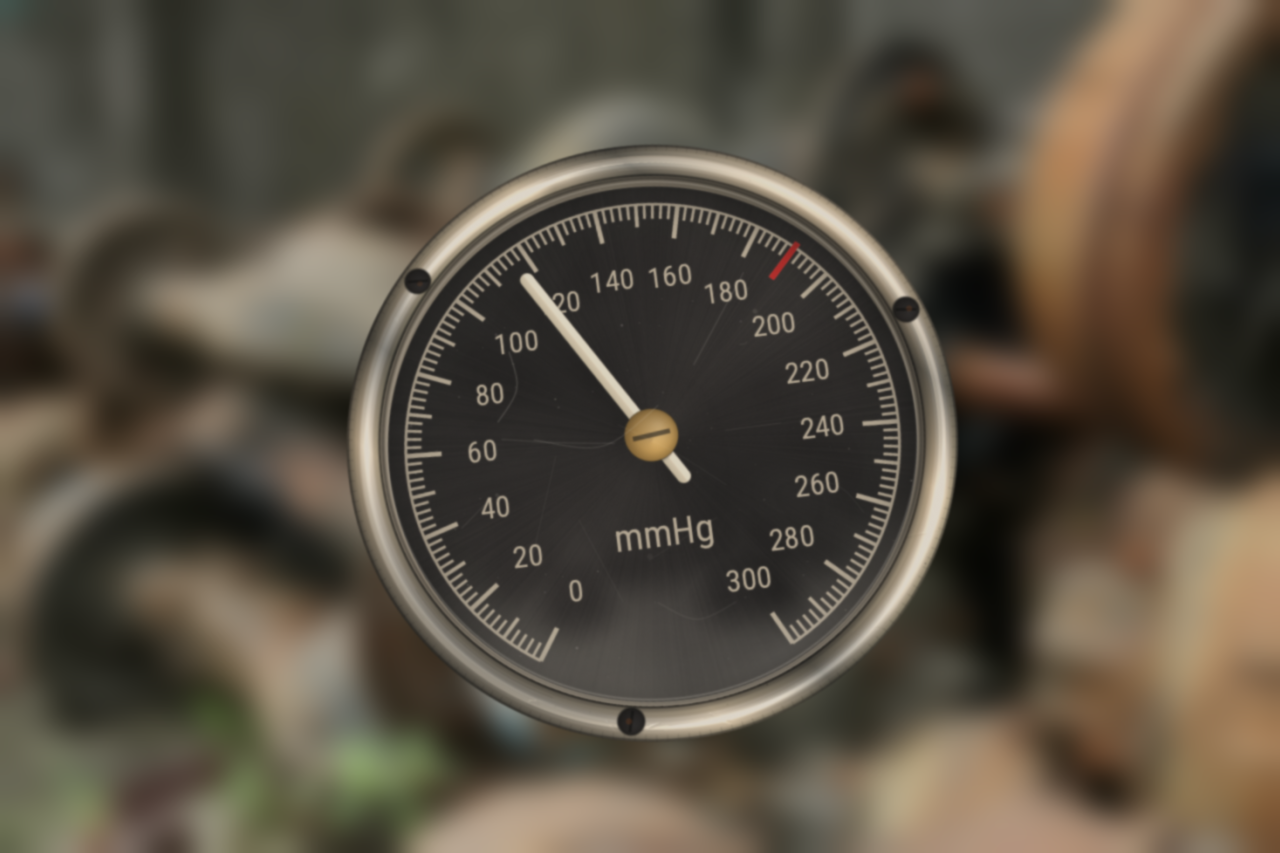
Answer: 116; mmHg
